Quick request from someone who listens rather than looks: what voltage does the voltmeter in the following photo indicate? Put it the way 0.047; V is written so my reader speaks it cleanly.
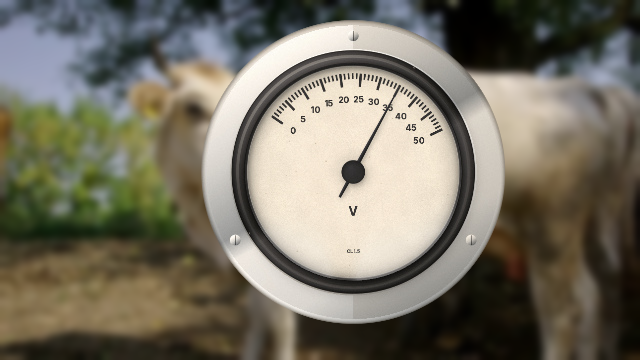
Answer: 35; V
